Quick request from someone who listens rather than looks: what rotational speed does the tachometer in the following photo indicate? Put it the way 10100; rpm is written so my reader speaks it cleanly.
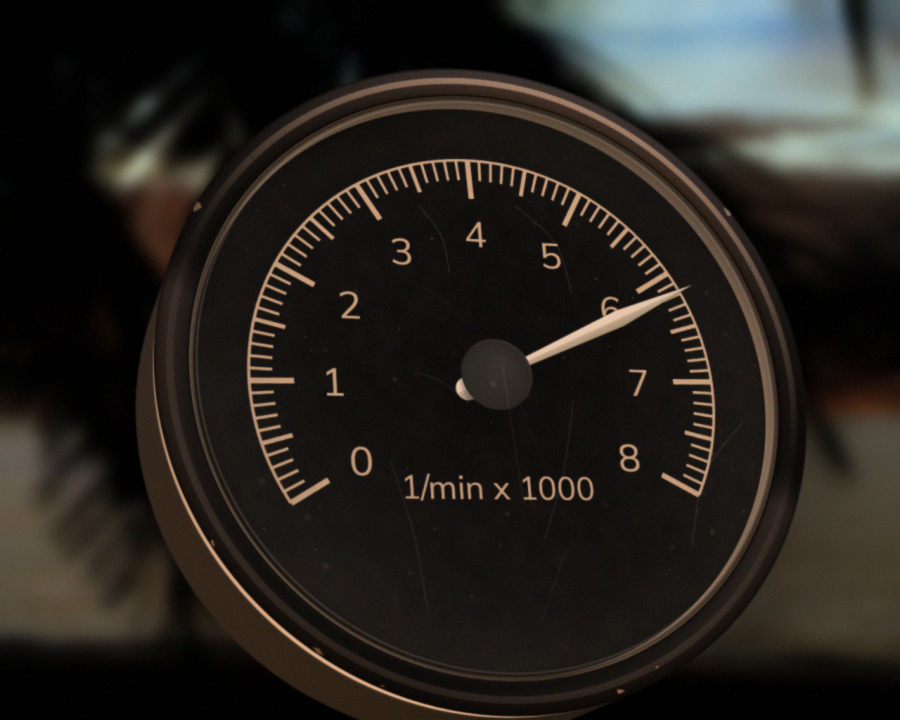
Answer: 6200; rpm
